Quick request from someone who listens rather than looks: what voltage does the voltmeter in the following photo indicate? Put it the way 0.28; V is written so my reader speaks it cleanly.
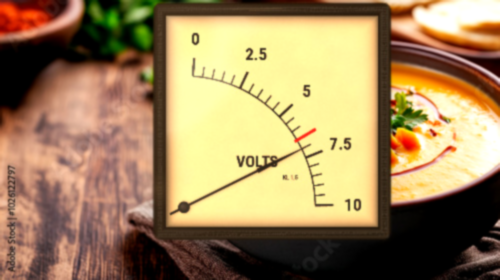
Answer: 7; V
